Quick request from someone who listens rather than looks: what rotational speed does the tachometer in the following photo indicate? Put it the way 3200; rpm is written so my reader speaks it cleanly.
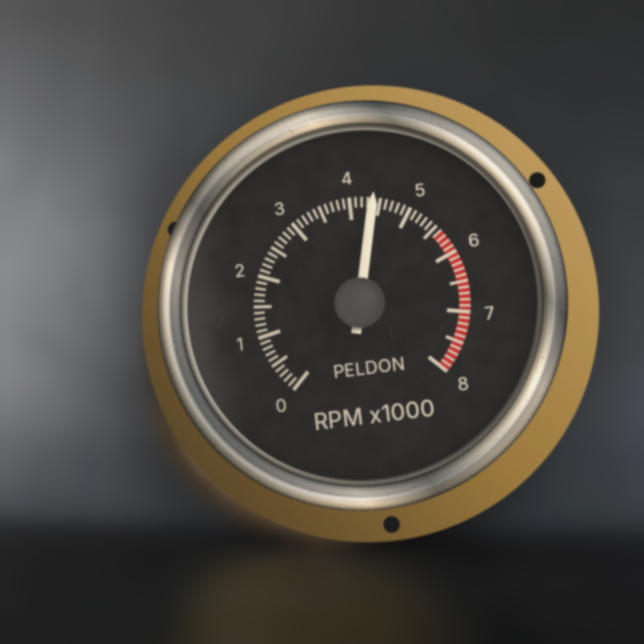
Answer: 4400; rpm
